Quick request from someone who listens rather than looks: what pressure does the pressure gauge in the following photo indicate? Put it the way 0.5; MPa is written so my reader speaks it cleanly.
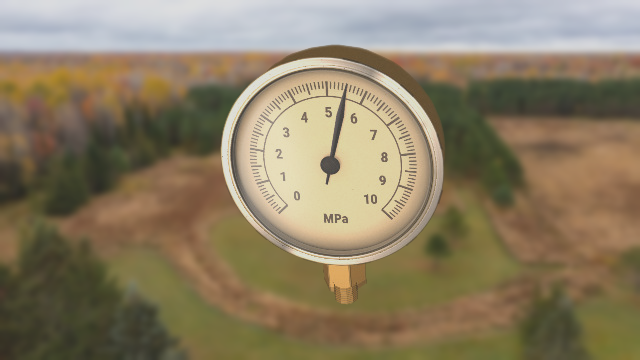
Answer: 5.5; MPa
